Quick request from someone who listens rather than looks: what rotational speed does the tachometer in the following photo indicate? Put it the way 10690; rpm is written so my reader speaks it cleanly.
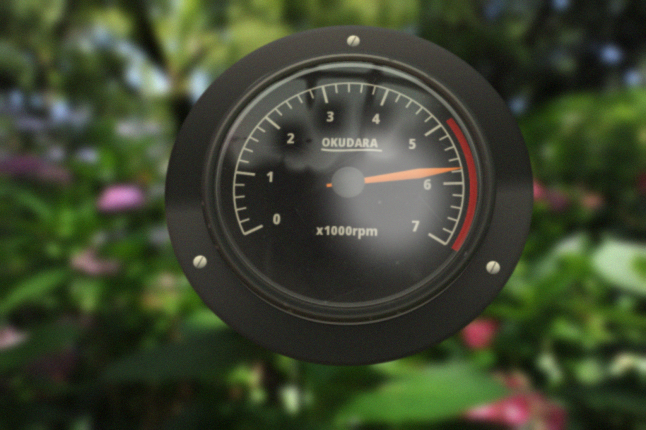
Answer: 5800; rpm
